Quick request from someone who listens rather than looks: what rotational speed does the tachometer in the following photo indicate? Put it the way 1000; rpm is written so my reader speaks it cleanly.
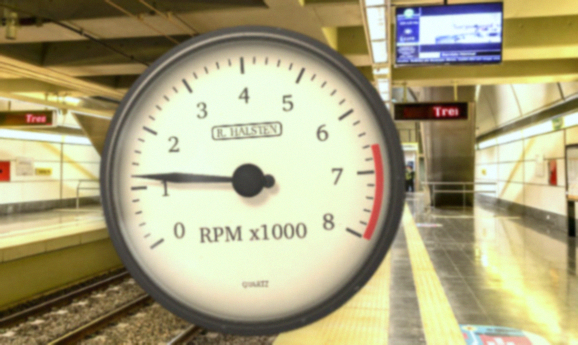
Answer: 1200; rpm
